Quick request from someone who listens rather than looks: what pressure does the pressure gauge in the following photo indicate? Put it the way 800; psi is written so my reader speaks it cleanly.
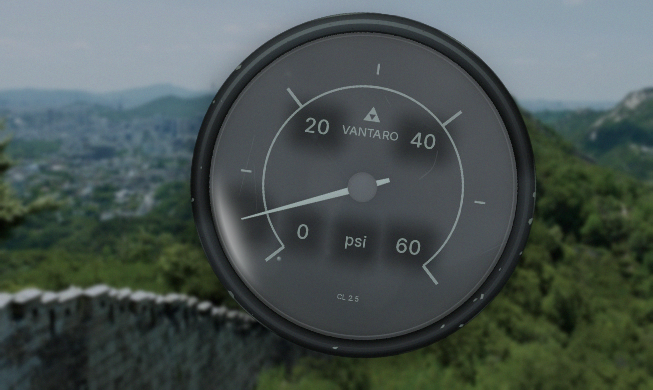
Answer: 5; psi
